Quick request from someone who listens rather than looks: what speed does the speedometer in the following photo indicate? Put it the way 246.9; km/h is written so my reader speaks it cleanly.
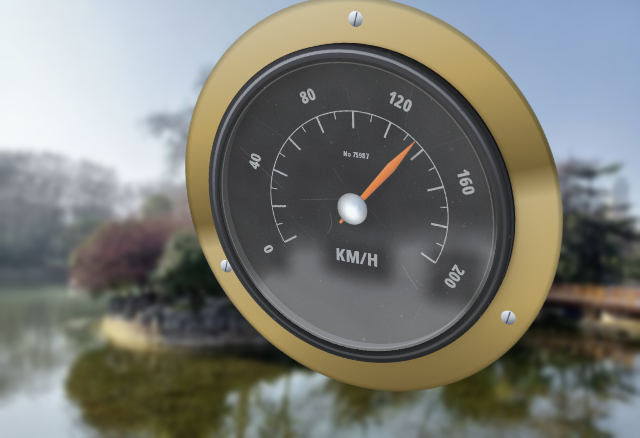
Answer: 135; km/h
